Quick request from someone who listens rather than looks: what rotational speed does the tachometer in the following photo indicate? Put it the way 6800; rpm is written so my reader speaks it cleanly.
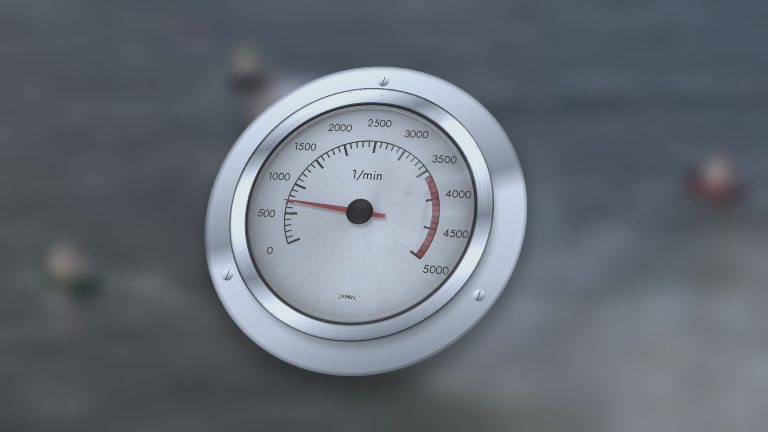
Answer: 700; rpm
